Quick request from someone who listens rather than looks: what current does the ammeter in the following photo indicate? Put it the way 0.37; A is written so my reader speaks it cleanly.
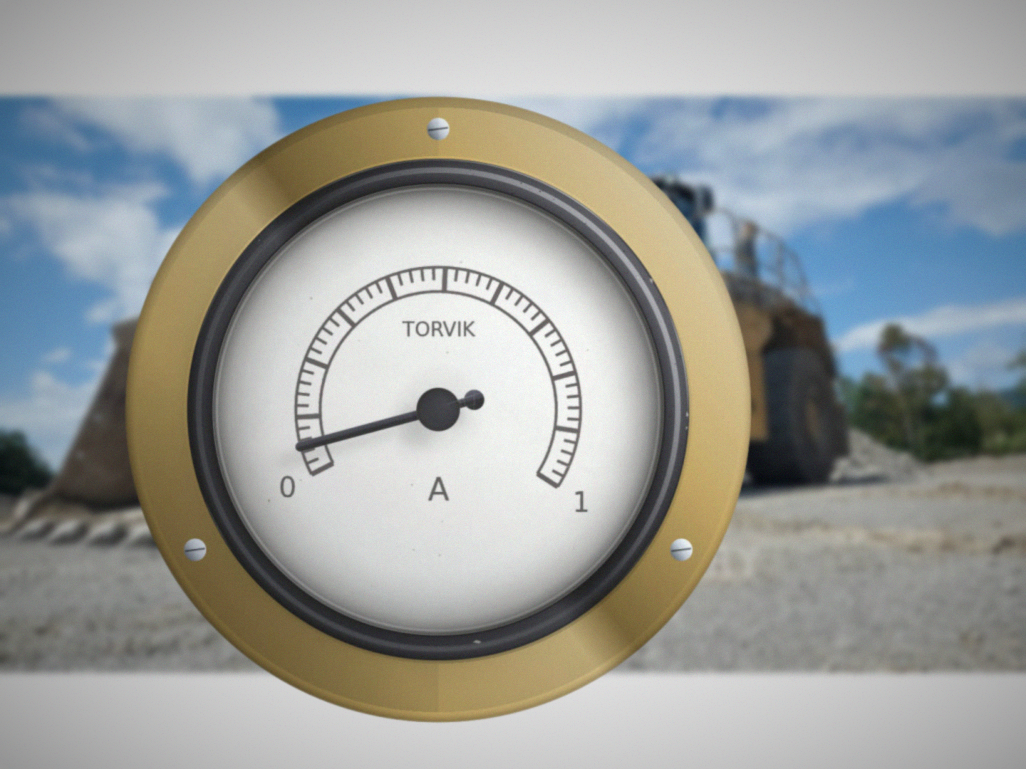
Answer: 0.05; A
